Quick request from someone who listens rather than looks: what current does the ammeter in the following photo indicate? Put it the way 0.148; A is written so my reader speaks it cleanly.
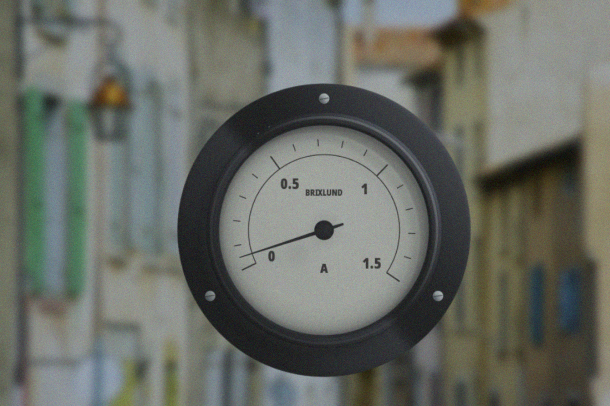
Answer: 0.05; A
